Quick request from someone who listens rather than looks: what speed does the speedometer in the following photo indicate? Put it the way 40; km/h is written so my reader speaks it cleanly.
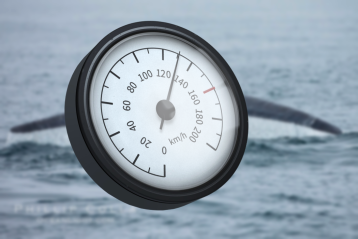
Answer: 130; km/h
